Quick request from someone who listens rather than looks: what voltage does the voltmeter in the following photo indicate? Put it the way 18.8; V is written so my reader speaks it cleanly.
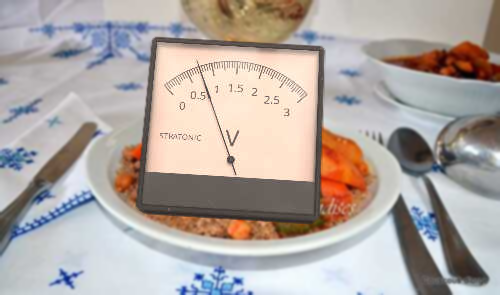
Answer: 0.75; V
